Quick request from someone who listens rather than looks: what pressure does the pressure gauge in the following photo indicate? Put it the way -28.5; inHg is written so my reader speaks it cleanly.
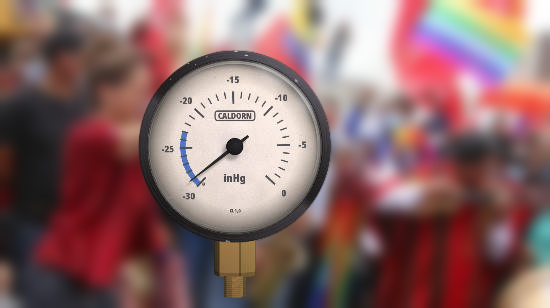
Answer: -29; inHg
